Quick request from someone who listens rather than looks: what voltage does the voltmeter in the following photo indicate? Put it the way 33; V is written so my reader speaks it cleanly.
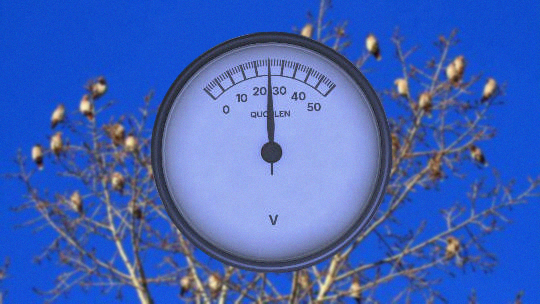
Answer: 25; V
